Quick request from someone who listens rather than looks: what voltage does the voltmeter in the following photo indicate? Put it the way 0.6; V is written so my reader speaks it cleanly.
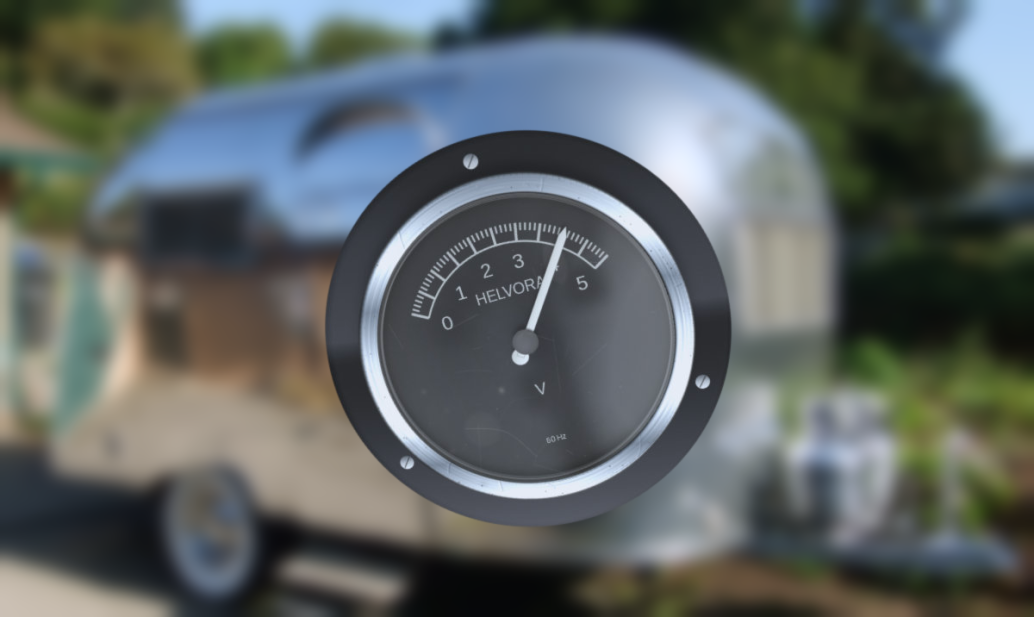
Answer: 4; V
